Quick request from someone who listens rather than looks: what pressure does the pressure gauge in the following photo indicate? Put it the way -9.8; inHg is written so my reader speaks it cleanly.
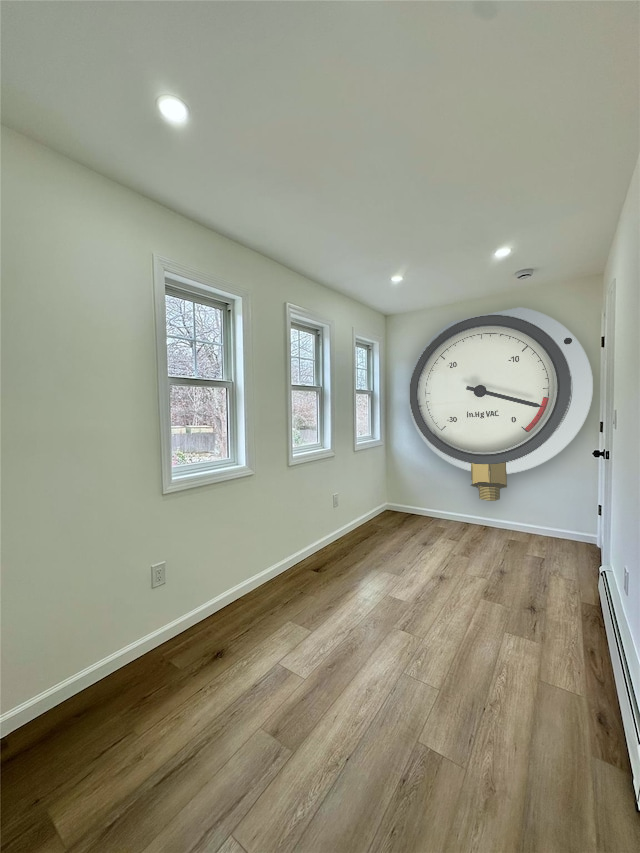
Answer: -3; inHg
